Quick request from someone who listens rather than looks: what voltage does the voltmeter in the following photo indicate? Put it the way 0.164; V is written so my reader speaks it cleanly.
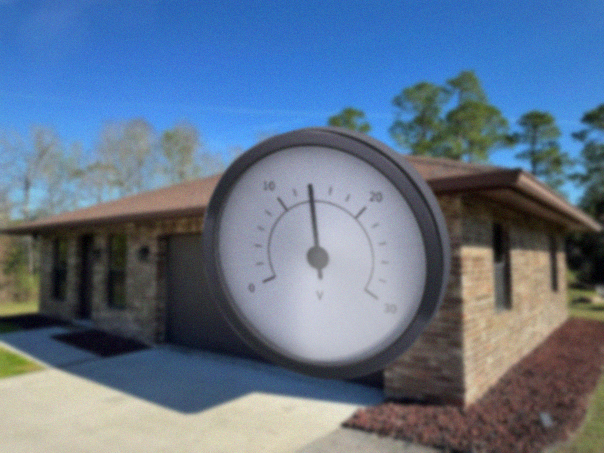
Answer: 14; V
